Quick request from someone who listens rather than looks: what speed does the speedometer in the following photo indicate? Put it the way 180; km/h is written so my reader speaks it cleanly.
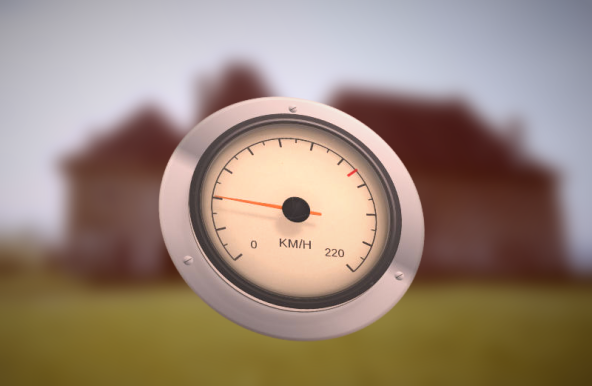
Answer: 40; km/h
